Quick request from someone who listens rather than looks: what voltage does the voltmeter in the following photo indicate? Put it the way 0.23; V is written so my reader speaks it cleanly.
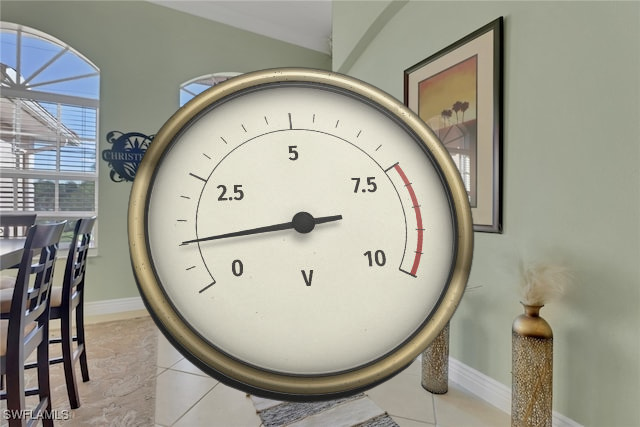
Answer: 1; V
